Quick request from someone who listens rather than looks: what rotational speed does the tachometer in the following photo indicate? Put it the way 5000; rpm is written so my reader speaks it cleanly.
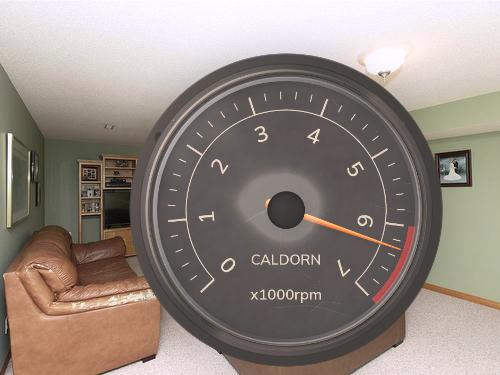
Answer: 6300; rpm
